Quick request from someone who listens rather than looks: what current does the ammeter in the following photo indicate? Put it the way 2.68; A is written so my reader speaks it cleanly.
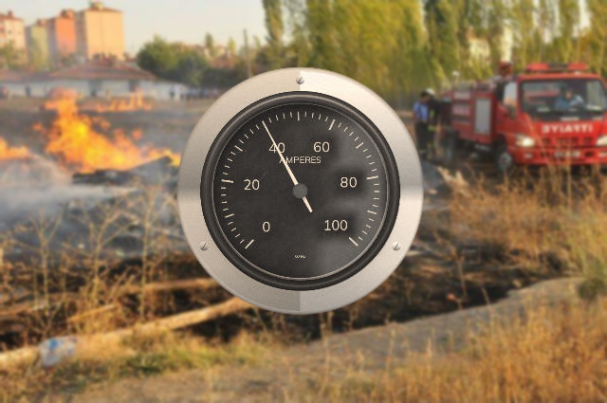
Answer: 40; A
